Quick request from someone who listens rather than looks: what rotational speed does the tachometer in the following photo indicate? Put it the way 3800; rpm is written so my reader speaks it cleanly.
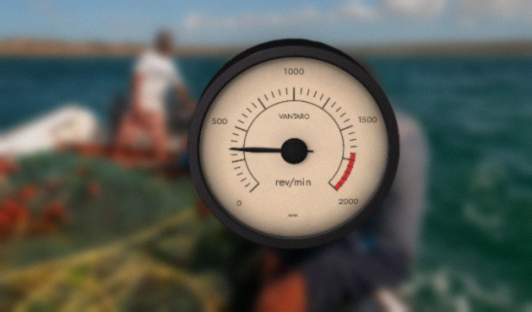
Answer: 350; rpm
